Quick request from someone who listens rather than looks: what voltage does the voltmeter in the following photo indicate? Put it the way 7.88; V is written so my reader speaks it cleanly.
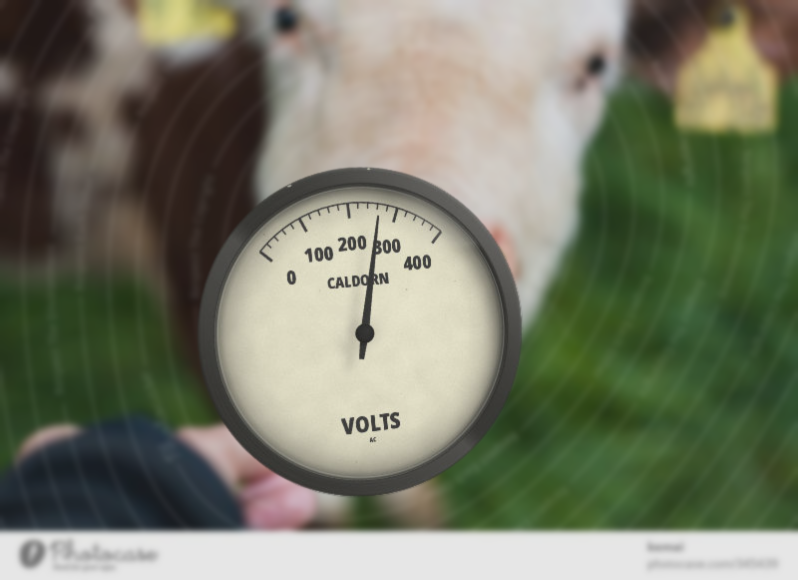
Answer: 260; V
